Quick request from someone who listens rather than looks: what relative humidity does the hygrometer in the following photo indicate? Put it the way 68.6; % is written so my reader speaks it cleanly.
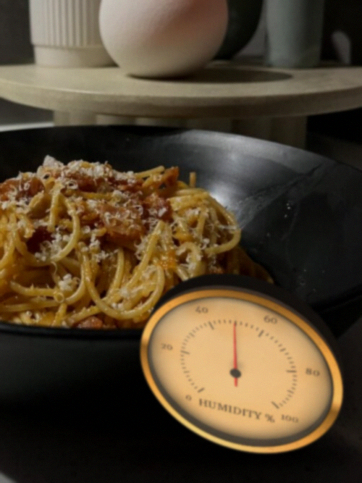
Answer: 50; %
